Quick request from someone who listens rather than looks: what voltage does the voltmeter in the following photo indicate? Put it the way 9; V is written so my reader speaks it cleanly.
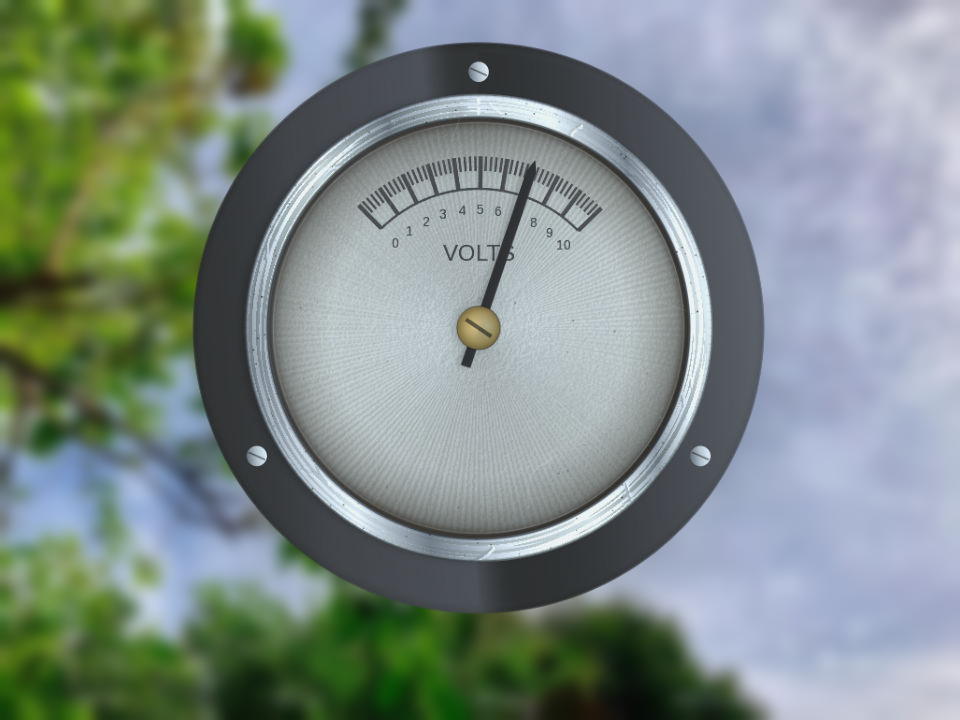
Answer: 7; V
